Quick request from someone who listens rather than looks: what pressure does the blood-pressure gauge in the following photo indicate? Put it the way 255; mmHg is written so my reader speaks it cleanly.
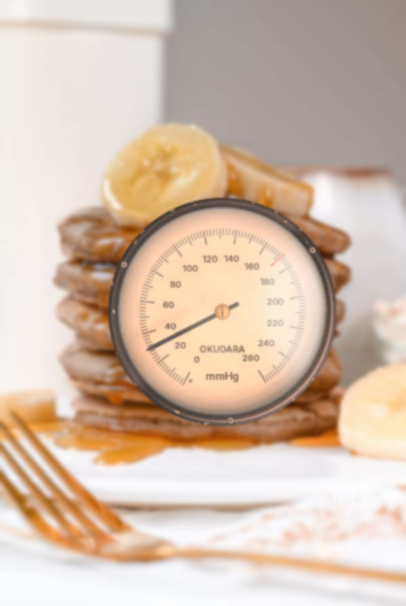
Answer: 30; mmHg
